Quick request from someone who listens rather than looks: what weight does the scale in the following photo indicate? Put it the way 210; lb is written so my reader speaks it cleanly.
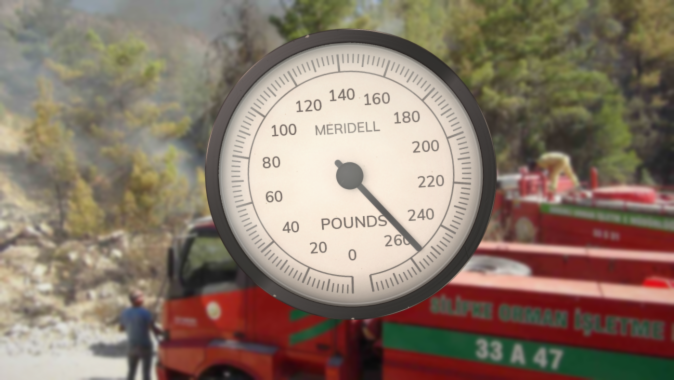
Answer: 254; lb
